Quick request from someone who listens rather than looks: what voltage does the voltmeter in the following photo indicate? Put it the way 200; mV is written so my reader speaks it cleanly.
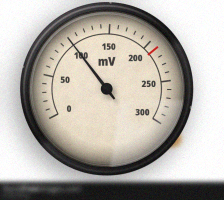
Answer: 100; mV
